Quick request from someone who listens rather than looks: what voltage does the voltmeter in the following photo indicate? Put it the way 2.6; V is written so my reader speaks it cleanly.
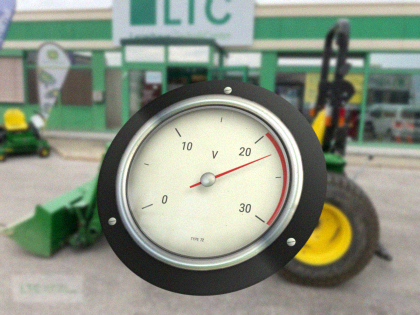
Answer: 22.5; V
